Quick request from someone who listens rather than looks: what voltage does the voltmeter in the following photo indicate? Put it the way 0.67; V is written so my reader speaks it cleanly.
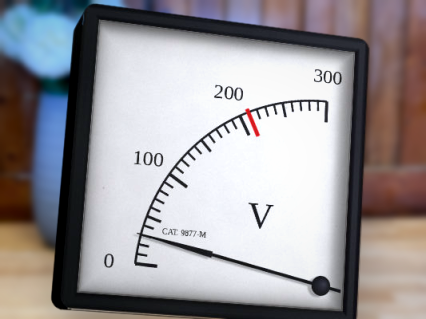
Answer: 30; V
